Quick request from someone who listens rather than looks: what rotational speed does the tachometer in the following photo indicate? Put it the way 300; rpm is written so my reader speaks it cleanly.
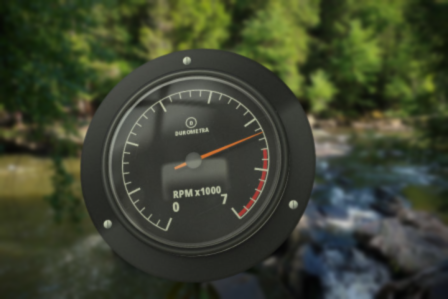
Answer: 5300; rpm
